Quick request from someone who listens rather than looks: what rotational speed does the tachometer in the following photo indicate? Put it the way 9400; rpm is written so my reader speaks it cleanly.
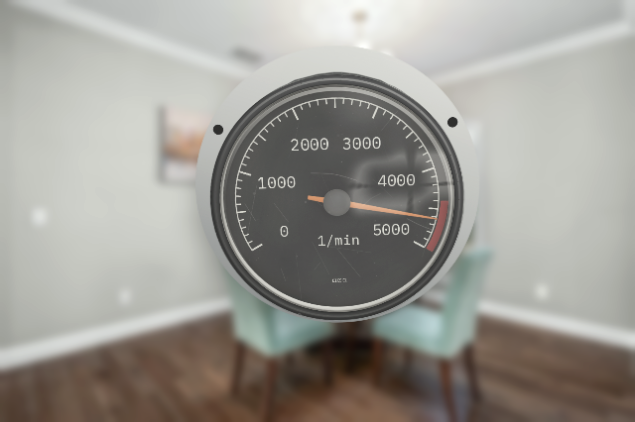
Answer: 4600; rpm
